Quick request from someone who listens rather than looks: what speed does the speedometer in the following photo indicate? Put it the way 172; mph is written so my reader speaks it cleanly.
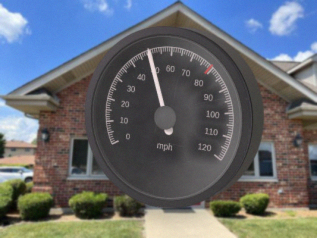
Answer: 50; mph
